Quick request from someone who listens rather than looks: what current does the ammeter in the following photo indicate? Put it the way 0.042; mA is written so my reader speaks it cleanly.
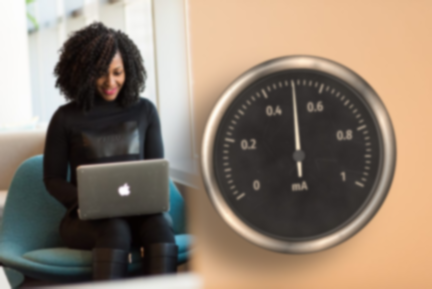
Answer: 0.5; mA
